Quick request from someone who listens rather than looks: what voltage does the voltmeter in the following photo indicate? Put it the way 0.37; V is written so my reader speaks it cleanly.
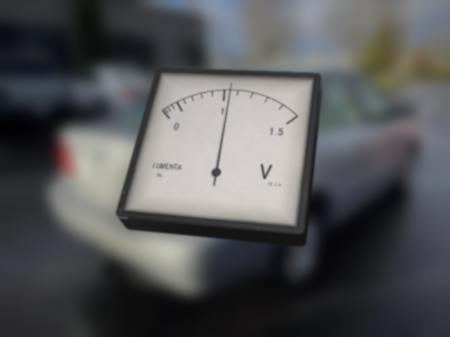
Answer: 1.05; V
